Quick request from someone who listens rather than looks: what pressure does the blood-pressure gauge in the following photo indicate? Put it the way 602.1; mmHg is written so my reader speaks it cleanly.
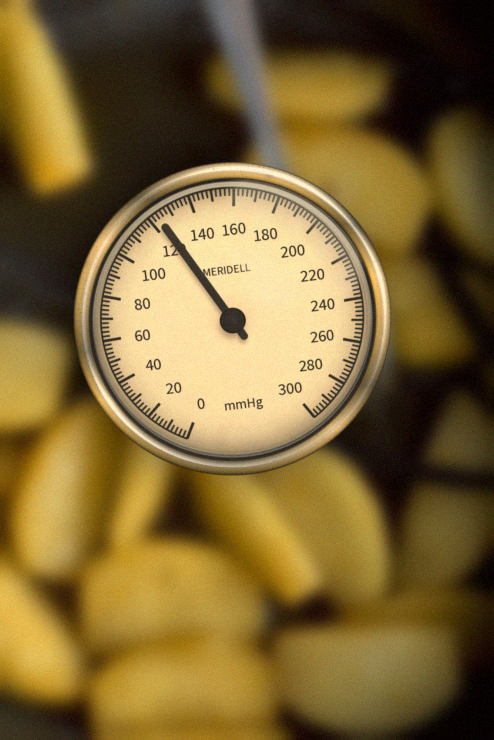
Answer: 124; mmHg
